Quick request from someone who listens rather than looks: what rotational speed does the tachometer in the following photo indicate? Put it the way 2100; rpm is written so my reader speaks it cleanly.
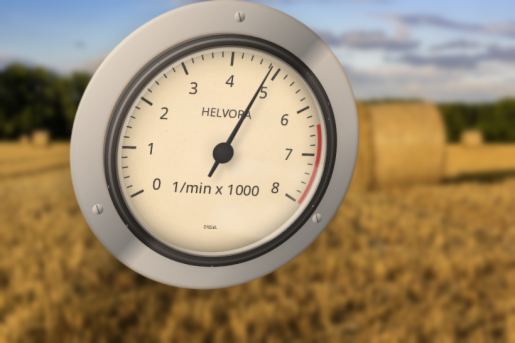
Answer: 4800; rpm
